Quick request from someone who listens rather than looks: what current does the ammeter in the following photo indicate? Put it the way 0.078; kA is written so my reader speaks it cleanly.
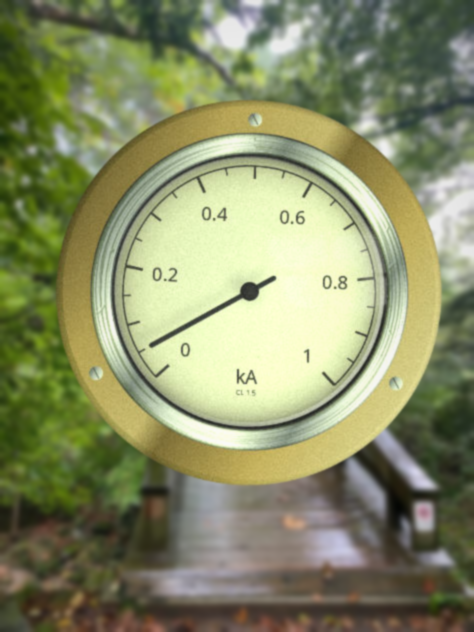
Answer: 0.05; kA
